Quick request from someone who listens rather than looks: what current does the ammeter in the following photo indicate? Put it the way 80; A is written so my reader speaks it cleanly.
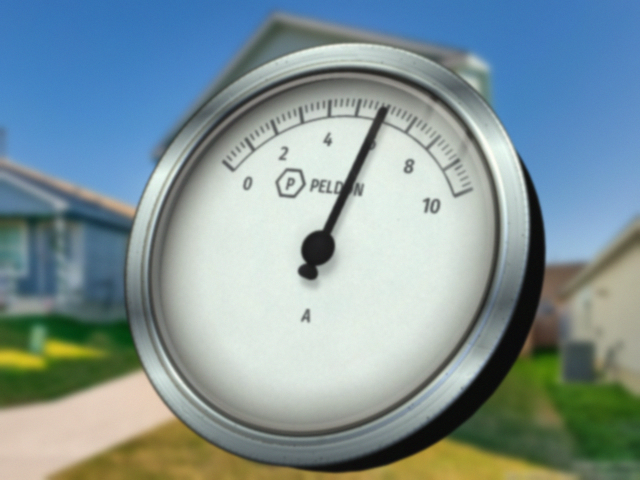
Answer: 6; A
